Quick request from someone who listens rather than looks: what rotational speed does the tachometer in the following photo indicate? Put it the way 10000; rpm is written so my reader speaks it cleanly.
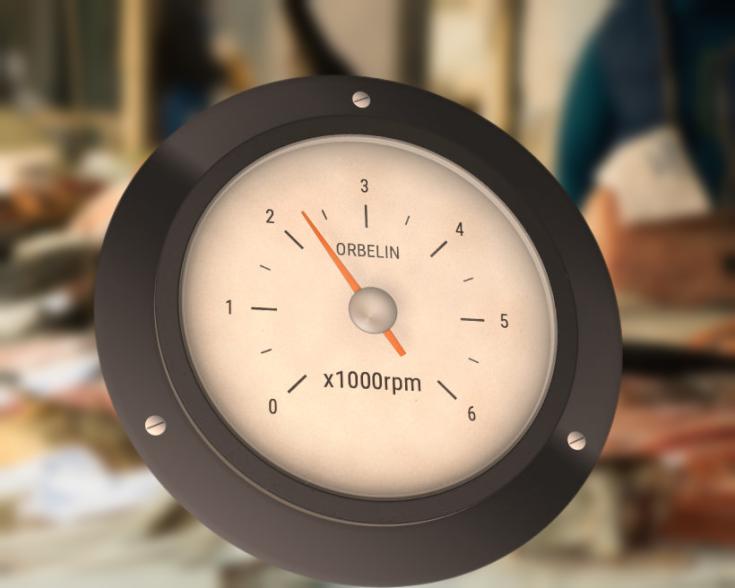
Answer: 2250; rpm
